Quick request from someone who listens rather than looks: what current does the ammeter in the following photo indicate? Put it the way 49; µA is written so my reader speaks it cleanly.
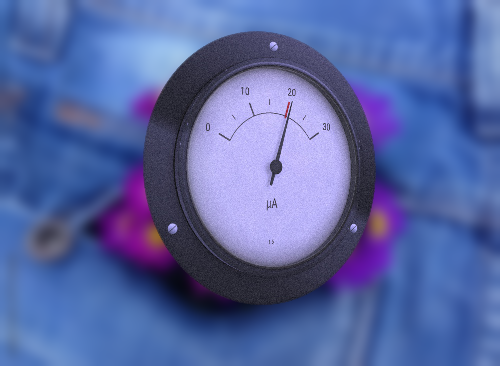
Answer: 20; µA
